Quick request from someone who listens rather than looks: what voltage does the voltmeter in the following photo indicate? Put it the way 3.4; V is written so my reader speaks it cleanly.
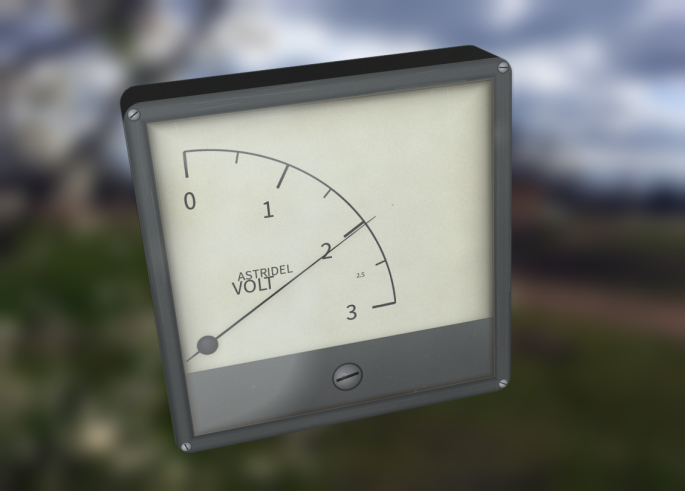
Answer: 2; V
